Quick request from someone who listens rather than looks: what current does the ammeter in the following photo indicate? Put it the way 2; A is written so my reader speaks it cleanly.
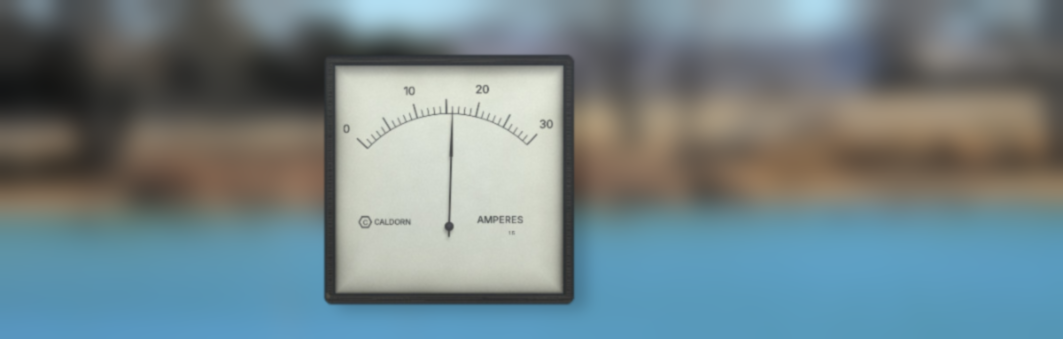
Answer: 16; A
